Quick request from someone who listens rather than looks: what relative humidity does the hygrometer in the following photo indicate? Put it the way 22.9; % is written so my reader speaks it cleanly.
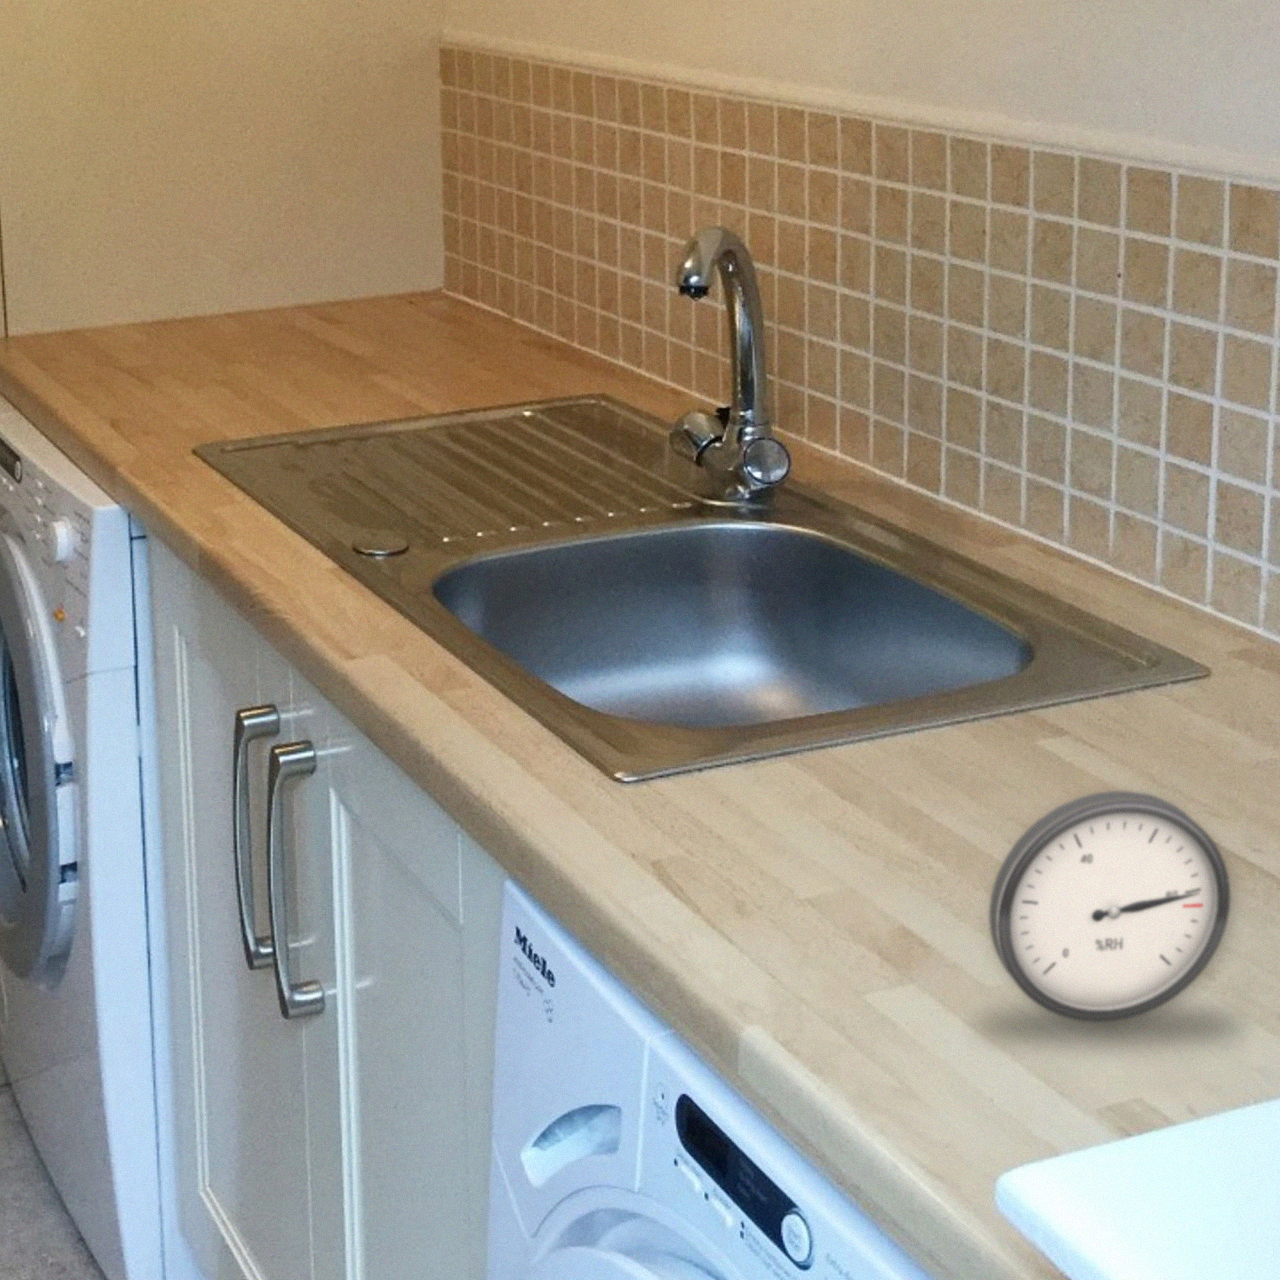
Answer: 80; %
